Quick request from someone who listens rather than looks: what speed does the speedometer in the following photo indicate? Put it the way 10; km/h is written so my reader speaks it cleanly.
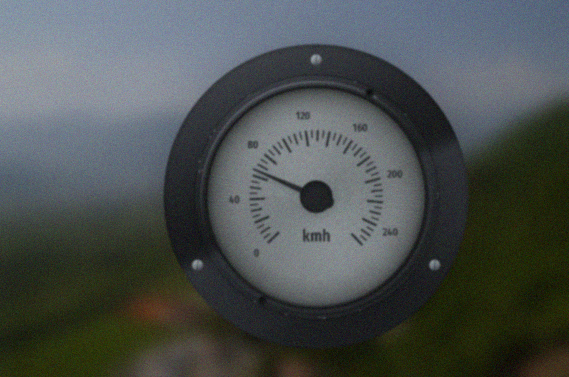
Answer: 65; km/h
